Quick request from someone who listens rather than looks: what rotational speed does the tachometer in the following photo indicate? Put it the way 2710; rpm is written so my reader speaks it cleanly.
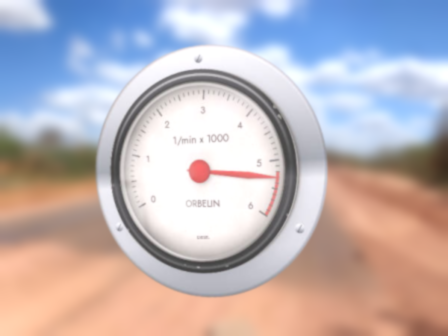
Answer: 5300; rpm
